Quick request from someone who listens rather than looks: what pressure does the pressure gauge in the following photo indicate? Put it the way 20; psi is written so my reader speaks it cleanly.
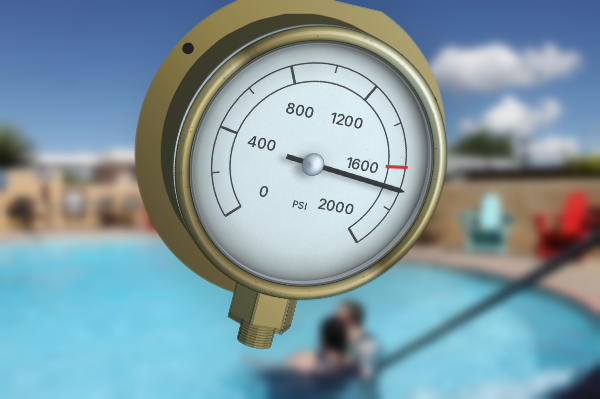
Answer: 1700; psi
